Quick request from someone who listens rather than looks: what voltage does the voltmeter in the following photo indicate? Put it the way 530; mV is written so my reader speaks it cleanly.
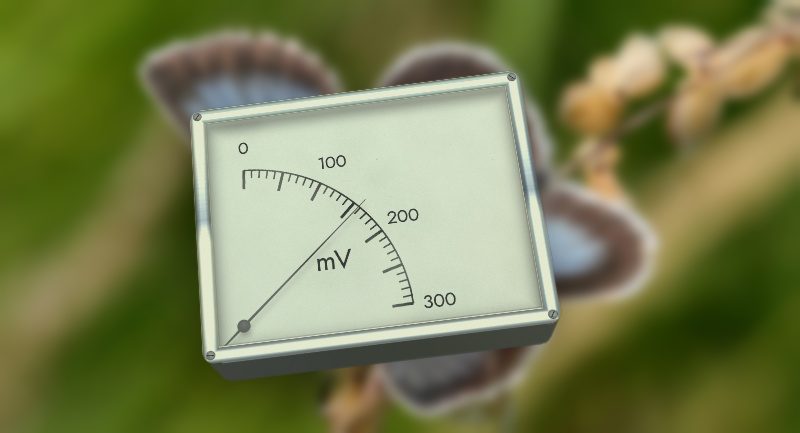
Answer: 160; mV
